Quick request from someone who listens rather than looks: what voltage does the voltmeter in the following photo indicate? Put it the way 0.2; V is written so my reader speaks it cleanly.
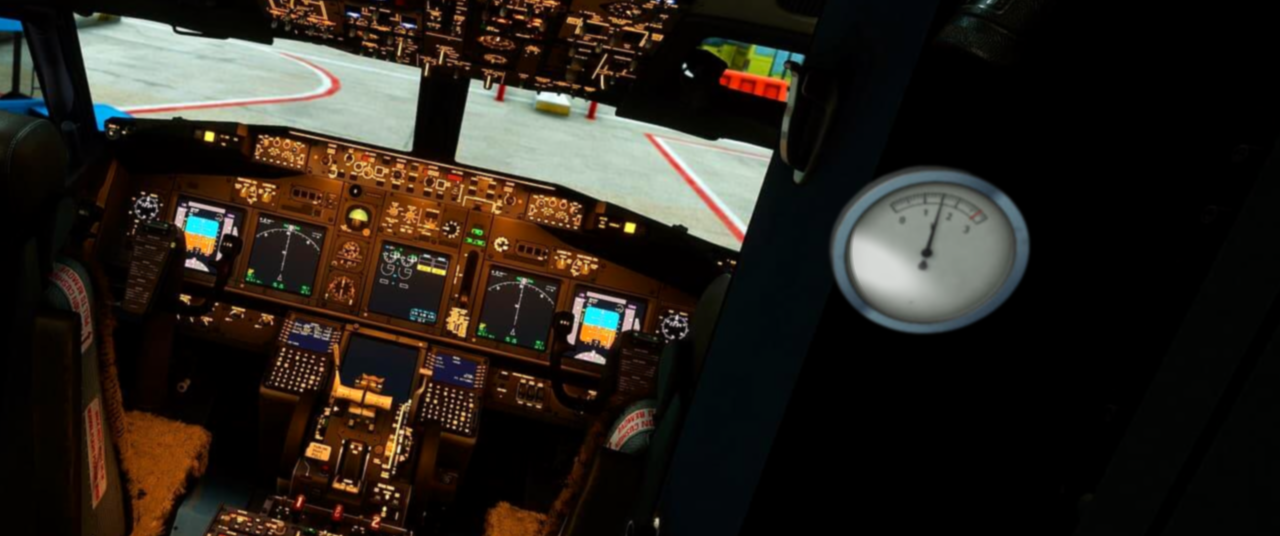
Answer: 1.5; V
